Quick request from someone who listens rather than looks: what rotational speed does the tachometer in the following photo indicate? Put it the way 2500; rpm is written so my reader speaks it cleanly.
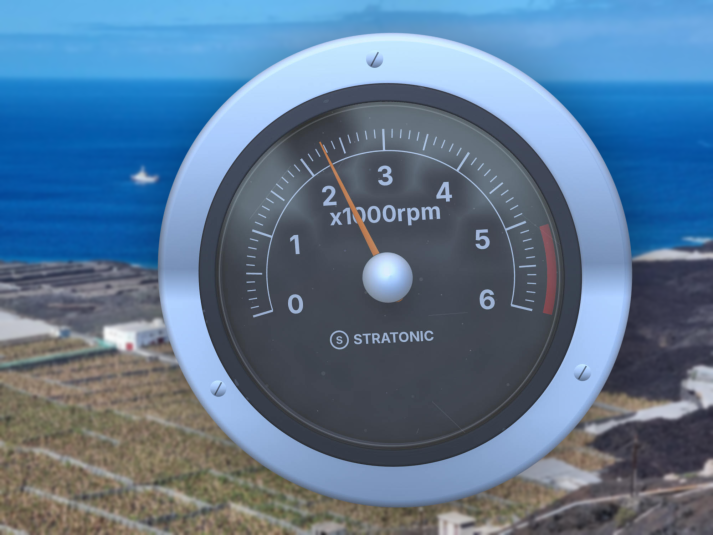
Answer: 2300; rpm
